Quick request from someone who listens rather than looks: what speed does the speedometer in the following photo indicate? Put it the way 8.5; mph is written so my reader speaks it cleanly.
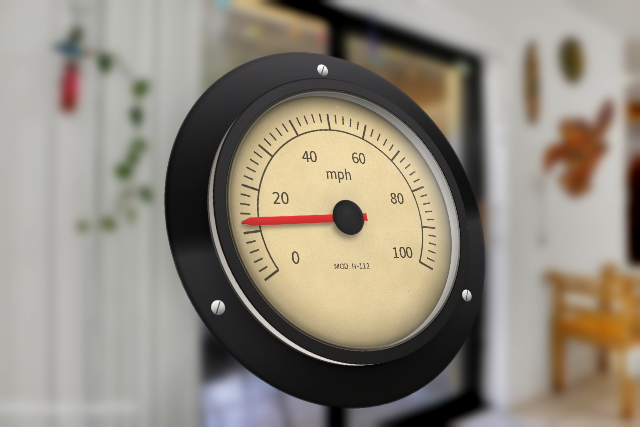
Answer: 12; mph
